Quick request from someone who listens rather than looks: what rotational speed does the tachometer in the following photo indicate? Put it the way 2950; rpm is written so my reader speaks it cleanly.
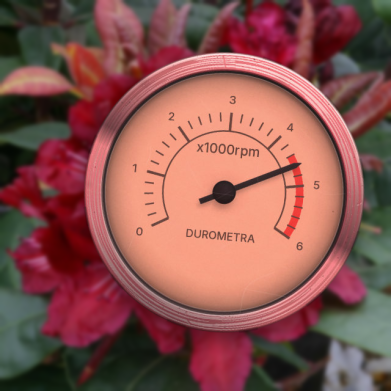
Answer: 4600; rpm
